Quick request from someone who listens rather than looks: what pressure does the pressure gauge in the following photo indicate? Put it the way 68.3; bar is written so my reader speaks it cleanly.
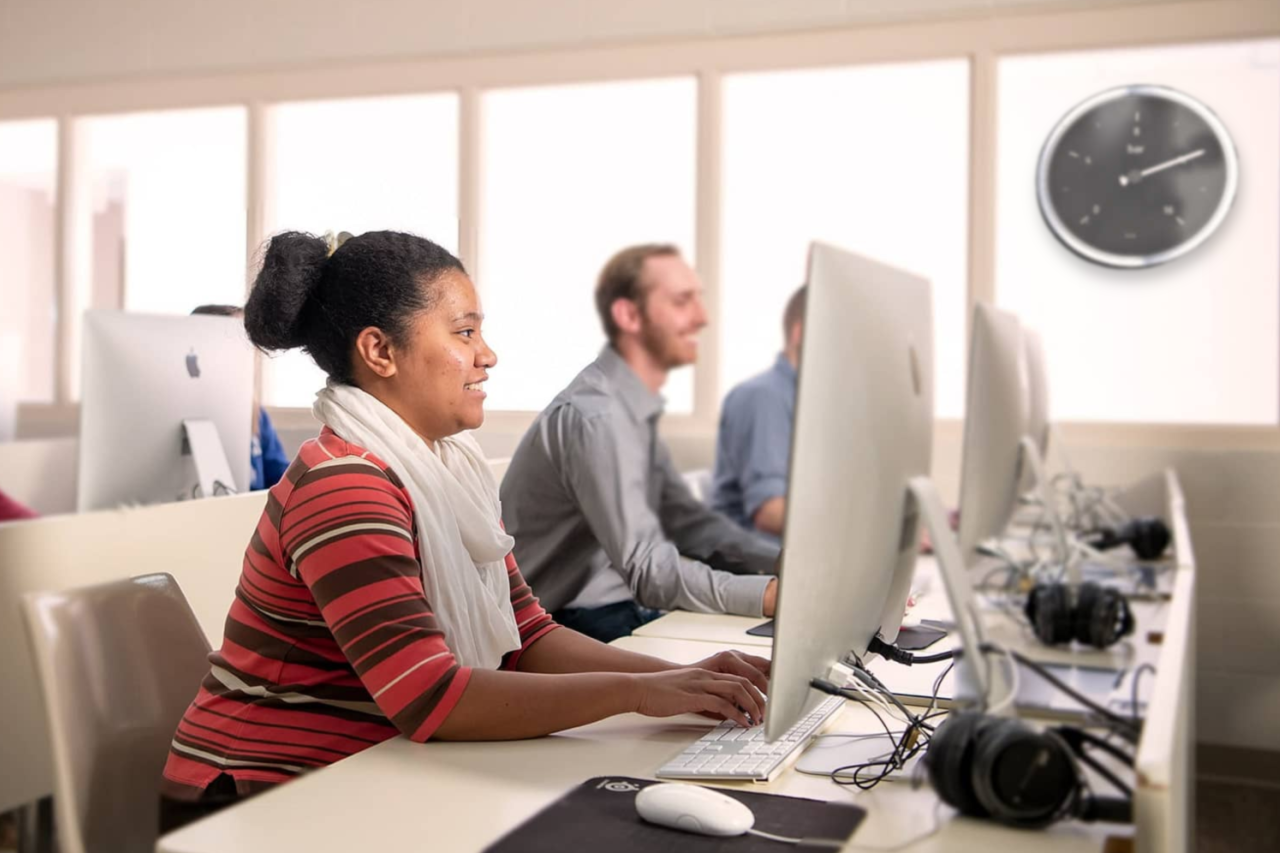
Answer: 12; bar
